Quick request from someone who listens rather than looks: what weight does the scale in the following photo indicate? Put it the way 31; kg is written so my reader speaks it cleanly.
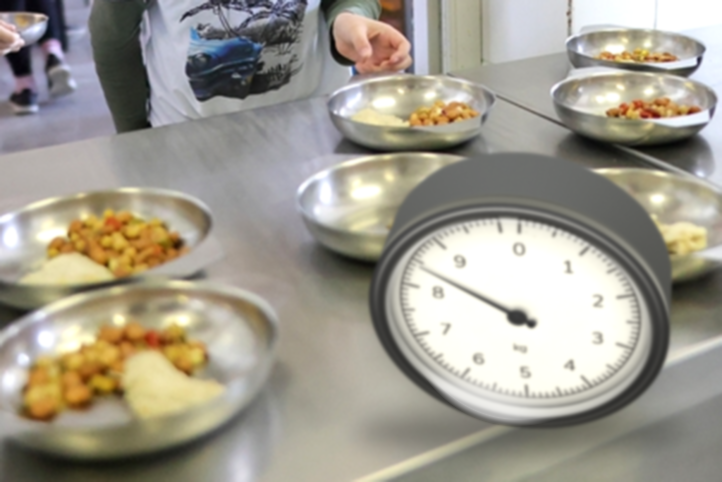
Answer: 8.5; kg
